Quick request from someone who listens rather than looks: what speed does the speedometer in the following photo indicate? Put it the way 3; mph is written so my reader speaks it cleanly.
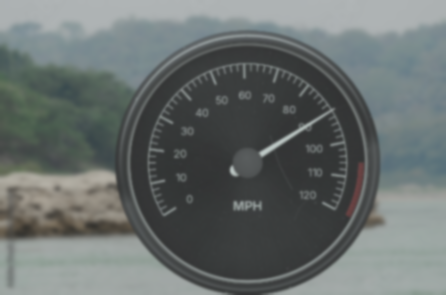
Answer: 90; mph
